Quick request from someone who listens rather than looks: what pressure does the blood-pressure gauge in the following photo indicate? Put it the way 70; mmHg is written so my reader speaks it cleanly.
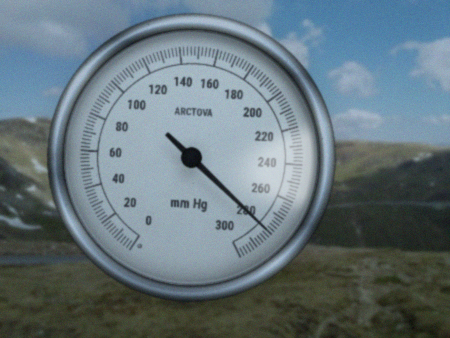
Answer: 280; mmHg
